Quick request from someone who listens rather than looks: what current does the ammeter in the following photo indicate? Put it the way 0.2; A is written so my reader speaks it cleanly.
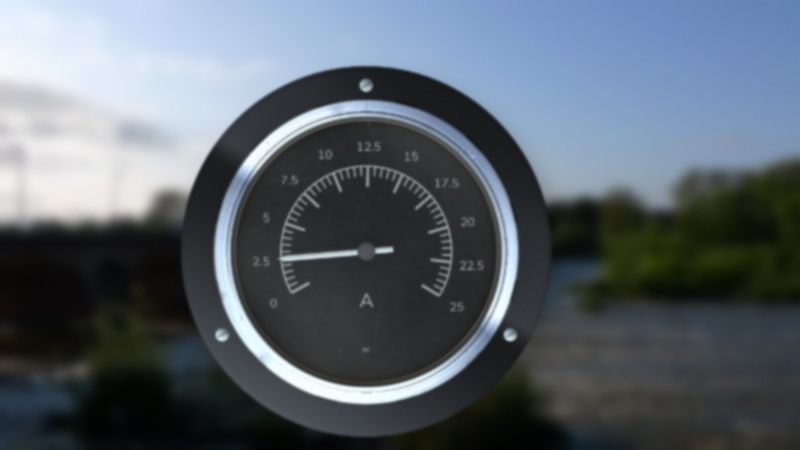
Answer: 2.5; A
